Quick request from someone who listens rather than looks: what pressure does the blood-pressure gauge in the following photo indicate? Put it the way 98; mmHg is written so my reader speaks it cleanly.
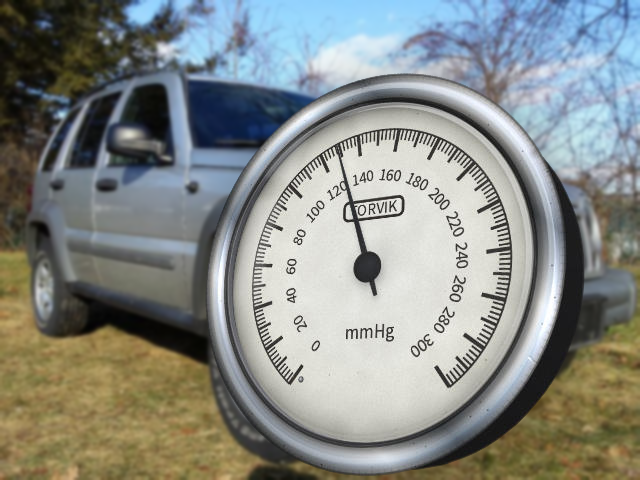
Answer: 130; mmHg
